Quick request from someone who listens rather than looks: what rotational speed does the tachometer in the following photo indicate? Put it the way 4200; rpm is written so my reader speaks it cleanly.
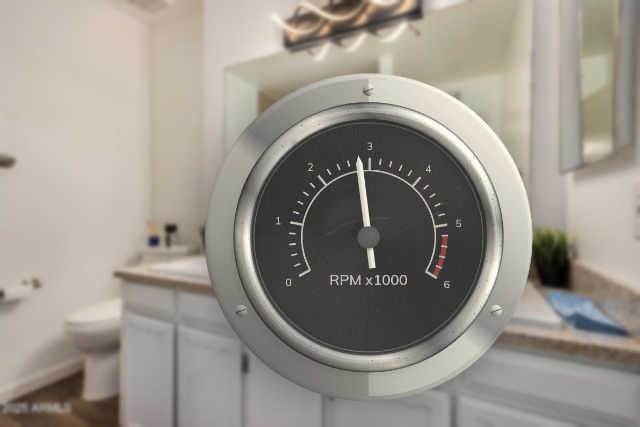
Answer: 2800; rpm
